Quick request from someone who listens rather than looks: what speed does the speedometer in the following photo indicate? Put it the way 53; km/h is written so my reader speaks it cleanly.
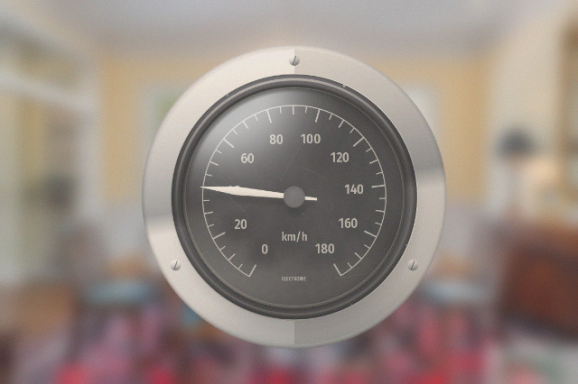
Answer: 40; km/h
